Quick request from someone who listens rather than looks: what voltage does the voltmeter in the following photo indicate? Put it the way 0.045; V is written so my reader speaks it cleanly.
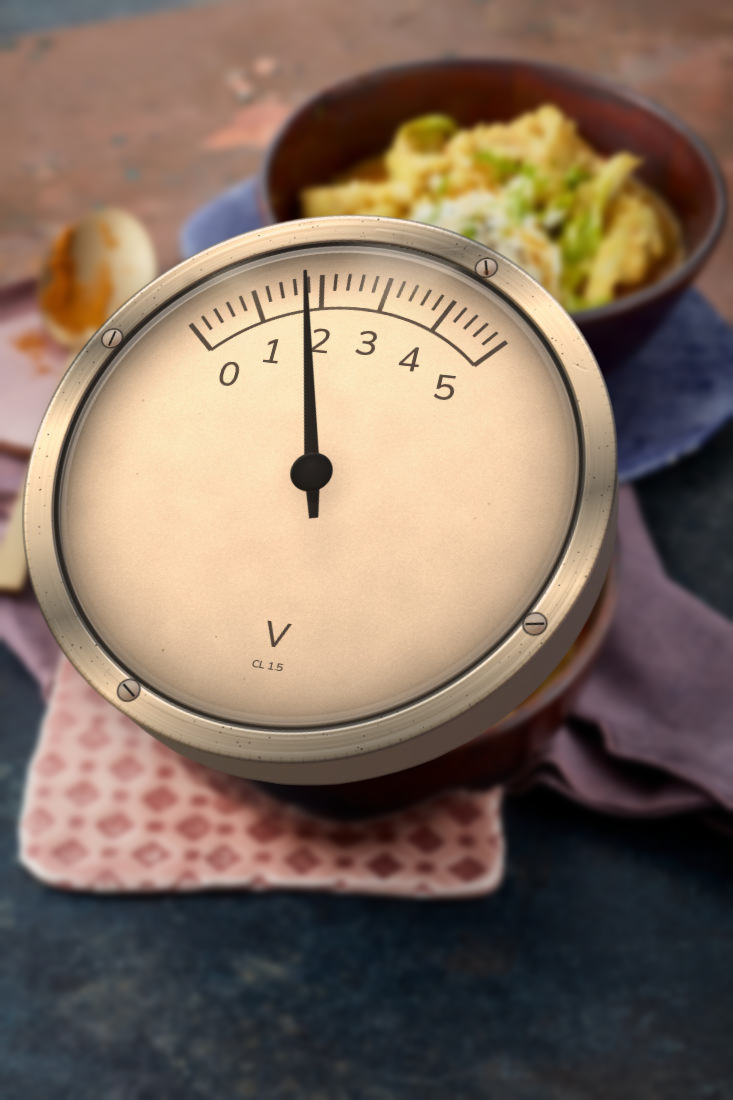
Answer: 1.8; V
